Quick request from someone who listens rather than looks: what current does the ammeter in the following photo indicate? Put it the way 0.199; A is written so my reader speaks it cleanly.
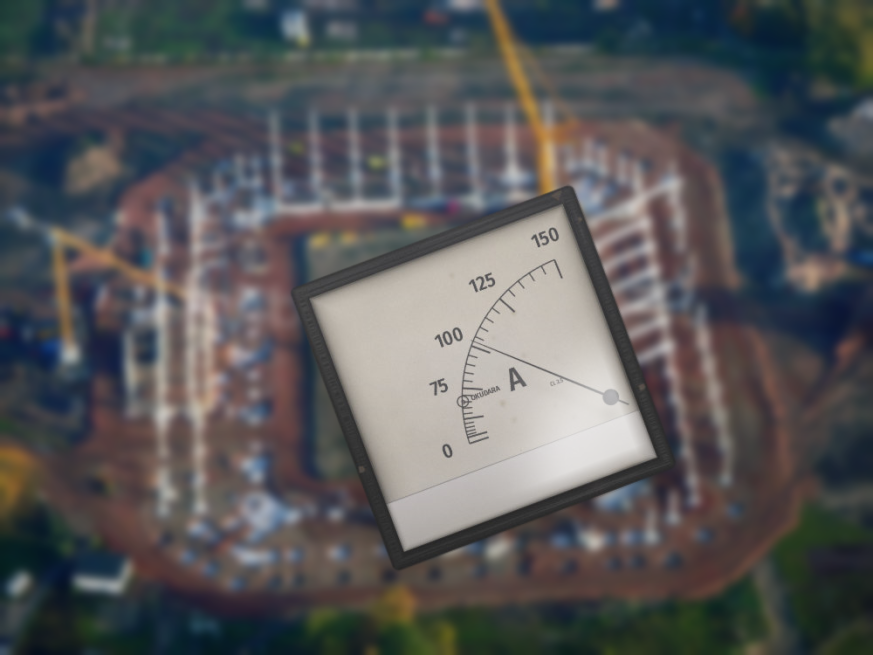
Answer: 102.5; A
